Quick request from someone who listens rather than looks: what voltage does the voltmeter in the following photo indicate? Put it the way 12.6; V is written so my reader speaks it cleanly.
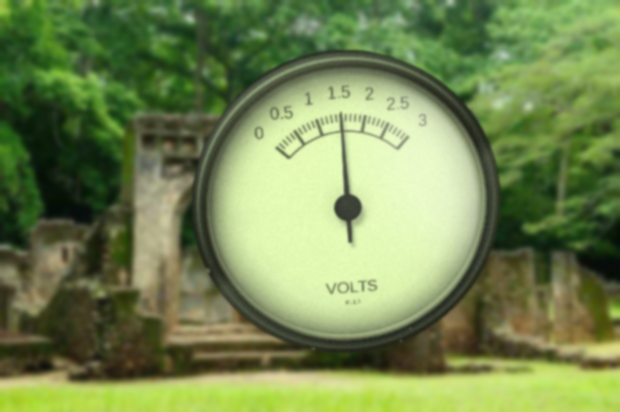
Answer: 1.5; V
